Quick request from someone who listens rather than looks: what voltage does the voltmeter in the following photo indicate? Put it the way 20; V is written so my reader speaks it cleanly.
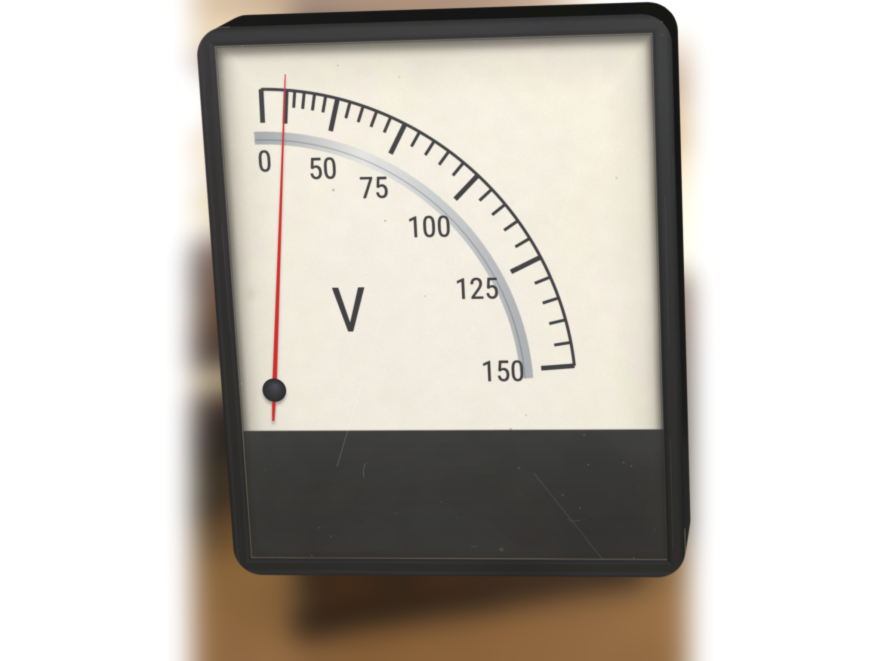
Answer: 25; V
